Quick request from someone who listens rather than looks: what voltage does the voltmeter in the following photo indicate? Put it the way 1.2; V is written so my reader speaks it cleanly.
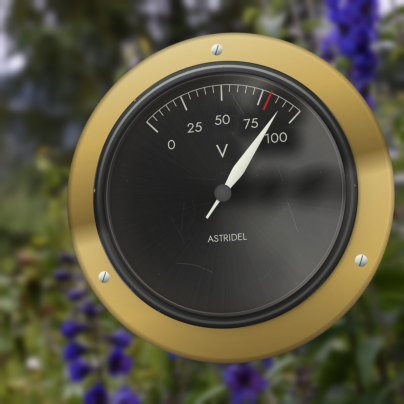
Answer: 90; V
